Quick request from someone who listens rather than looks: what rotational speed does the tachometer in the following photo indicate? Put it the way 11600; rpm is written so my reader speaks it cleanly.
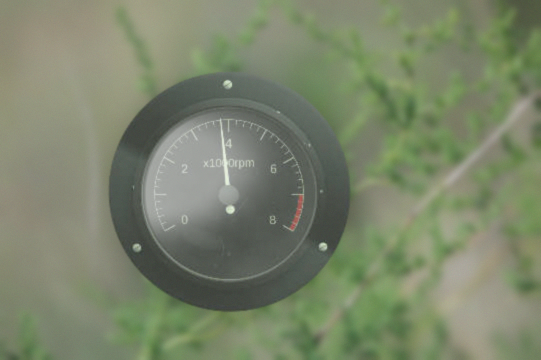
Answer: 3800; rpm
